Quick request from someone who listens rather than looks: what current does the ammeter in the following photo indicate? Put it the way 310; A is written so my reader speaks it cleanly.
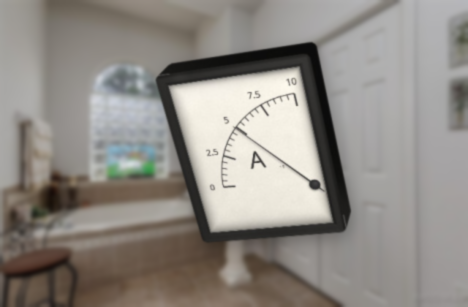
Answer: 5; A
